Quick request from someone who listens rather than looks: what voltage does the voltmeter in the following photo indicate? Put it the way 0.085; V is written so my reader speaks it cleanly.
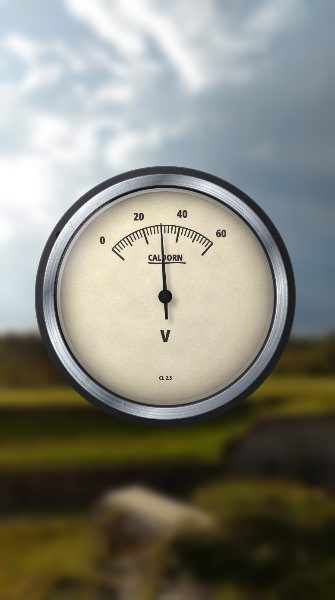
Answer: 30; V
